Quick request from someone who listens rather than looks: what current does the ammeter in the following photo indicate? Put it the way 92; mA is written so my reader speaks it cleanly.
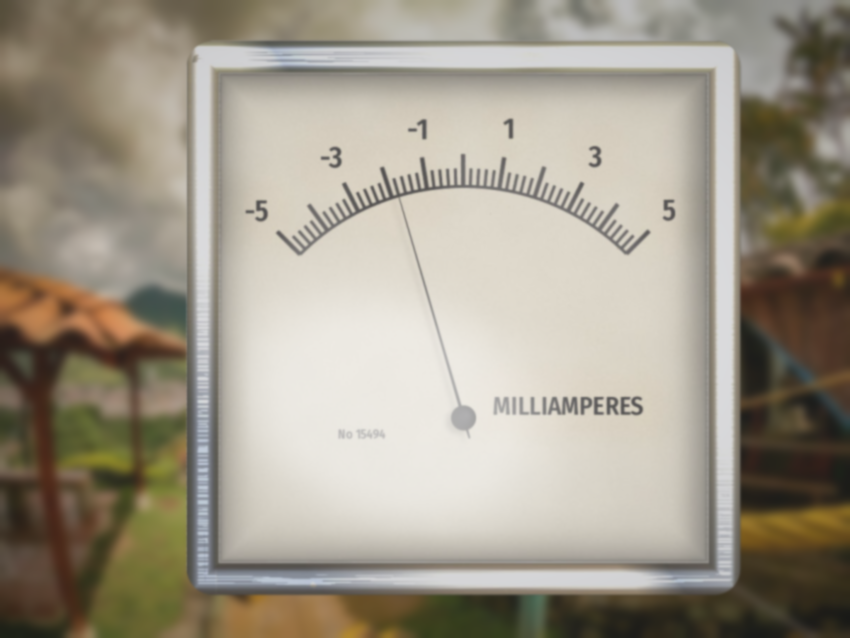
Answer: -1.8; mA
